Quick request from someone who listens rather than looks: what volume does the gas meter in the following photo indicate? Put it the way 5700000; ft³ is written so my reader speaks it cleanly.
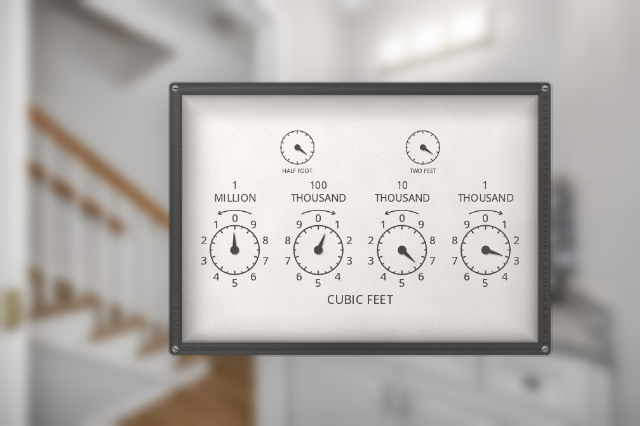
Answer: 6300; ft³
